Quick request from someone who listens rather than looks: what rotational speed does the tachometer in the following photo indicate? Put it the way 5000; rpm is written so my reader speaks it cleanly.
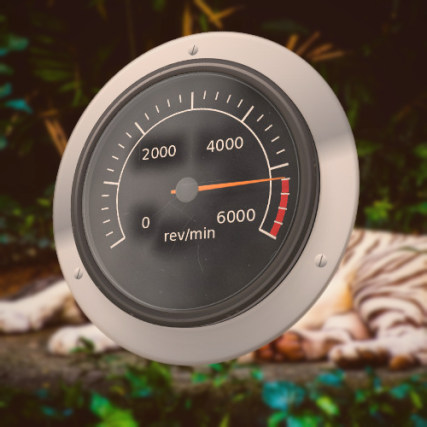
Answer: 5200; rpm
